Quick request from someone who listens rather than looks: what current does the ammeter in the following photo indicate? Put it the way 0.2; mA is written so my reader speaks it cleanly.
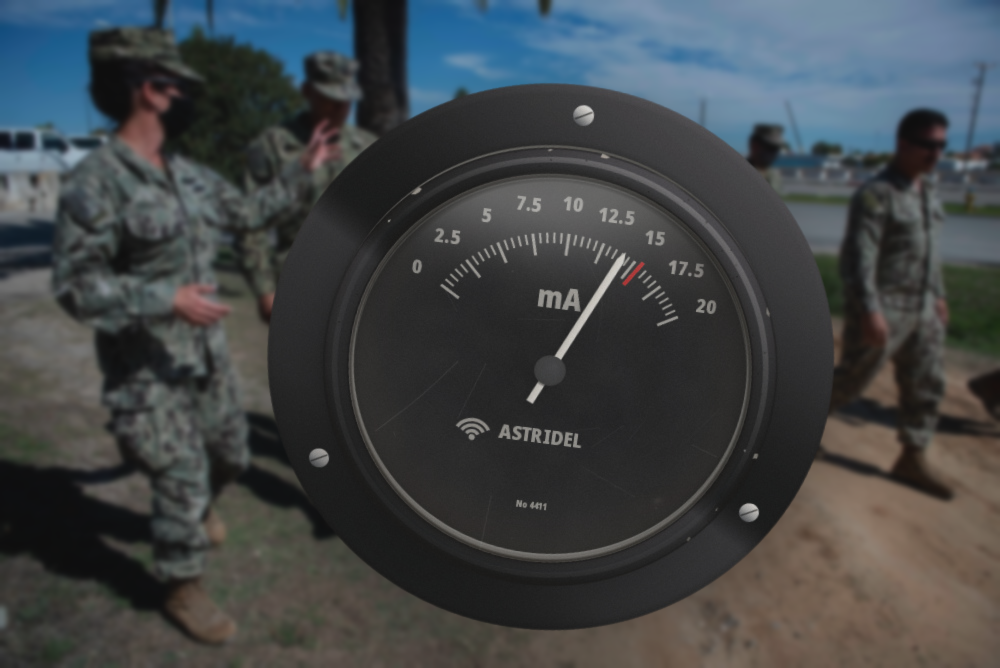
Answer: 14; mA
